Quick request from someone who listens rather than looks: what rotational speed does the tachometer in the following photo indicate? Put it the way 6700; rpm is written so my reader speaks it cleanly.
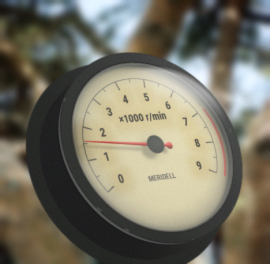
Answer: 1500; rpm
